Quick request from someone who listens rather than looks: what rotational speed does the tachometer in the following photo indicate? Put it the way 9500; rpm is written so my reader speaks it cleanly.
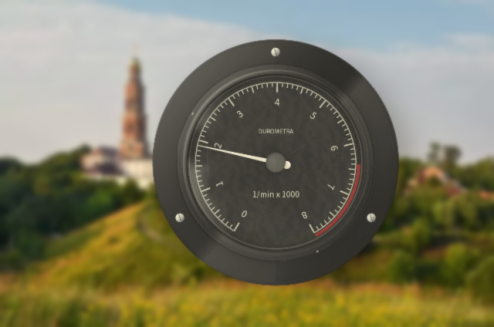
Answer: 1900; rpm
